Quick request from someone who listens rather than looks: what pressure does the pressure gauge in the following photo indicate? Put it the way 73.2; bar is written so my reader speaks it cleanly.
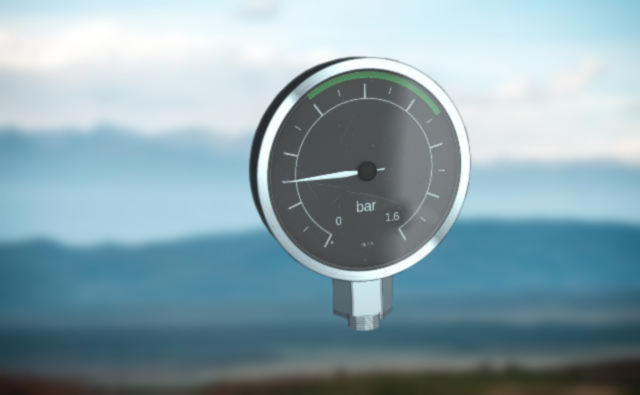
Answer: 0.3; bar
